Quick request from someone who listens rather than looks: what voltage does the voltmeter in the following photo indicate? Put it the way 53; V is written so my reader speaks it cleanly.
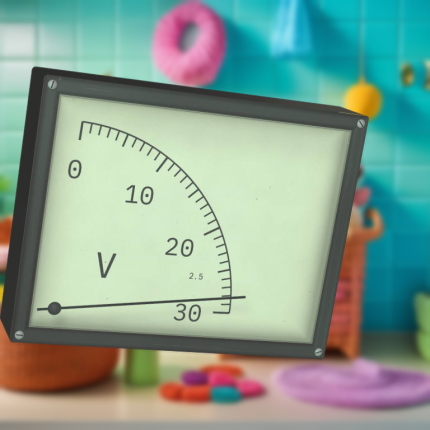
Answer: 28; V
